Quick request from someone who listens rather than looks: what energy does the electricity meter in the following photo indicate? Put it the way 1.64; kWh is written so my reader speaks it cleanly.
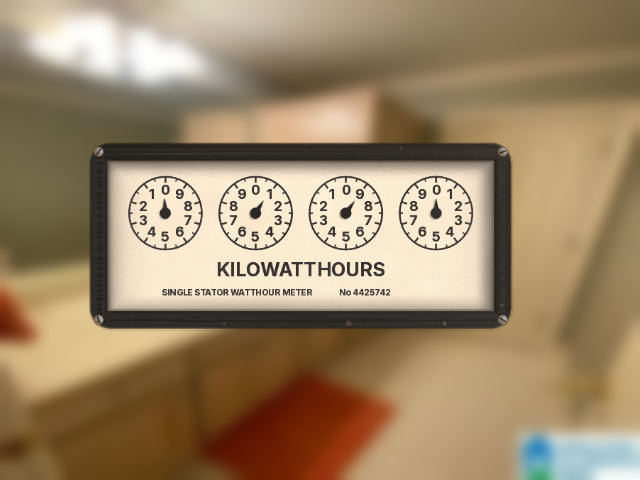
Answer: 90; kWh
